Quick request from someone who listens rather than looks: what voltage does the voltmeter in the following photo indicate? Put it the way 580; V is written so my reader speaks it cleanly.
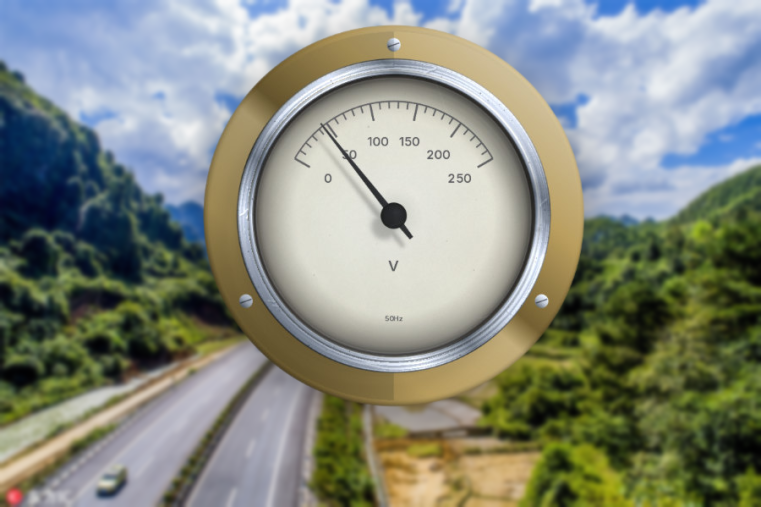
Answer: 45; V
